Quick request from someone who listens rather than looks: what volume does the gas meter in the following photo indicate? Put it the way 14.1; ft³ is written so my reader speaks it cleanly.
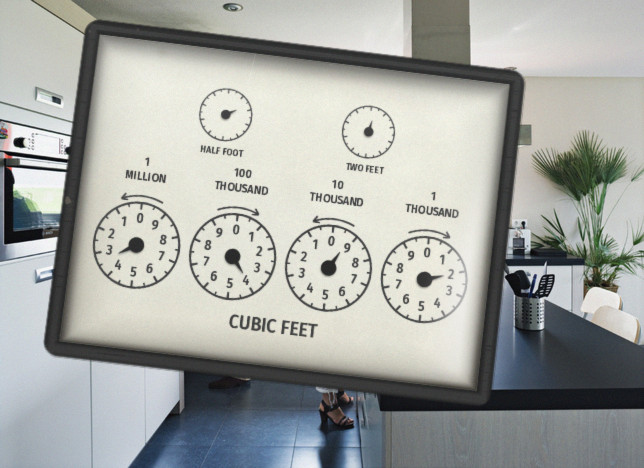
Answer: 339200; ft³
